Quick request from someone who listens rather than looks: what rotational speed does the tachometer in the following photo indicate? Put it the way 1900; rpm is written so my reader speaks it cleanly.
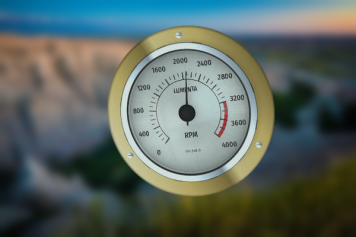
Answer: 2100; rpm
